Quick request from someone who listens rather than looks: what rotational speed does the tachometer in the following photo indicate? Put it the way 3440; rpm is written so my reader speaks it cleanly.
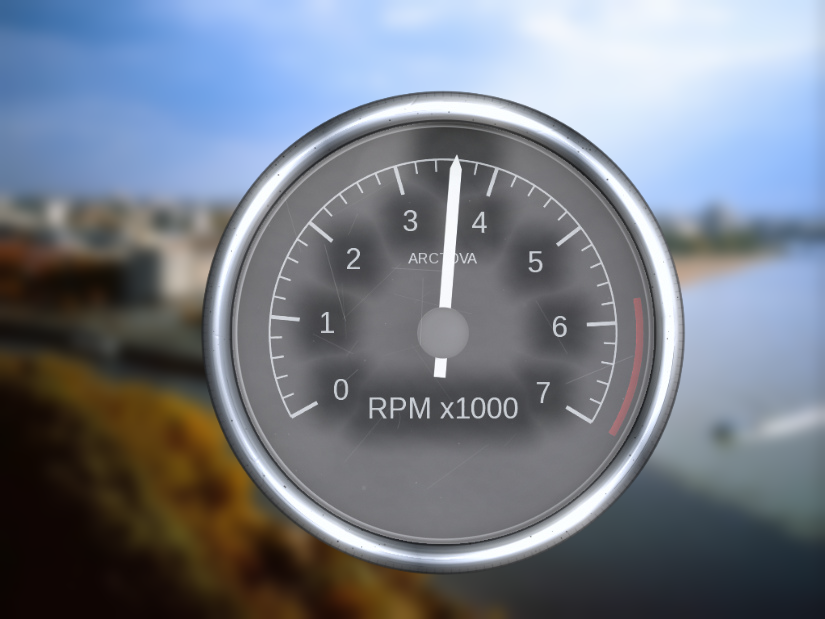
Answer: 3600; rpm
